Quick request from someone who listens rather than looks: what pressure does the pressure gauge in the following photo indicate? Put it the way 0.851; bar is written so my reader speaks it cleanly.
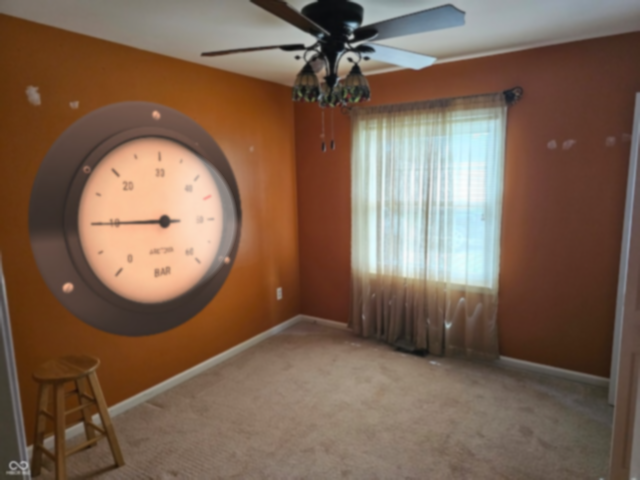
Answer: 10; bar
